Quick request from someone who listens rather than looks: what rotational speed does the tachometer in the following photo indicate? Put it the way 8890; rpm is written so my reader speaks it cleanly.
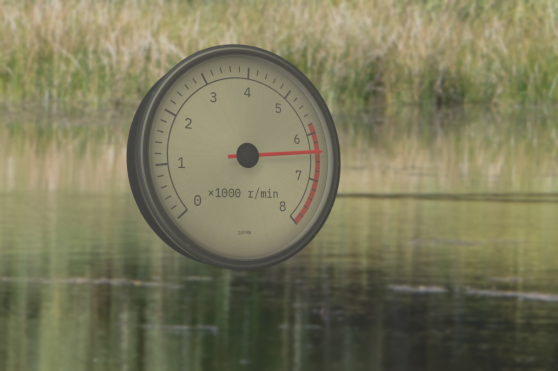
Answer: 6400; rpm
